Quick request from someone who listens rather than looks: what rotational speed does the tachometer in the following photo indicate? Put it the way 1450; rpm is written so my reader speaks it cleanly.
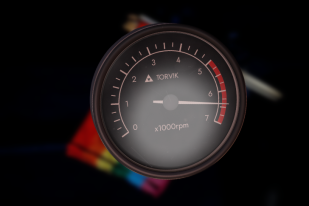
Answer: 6375; rpm
